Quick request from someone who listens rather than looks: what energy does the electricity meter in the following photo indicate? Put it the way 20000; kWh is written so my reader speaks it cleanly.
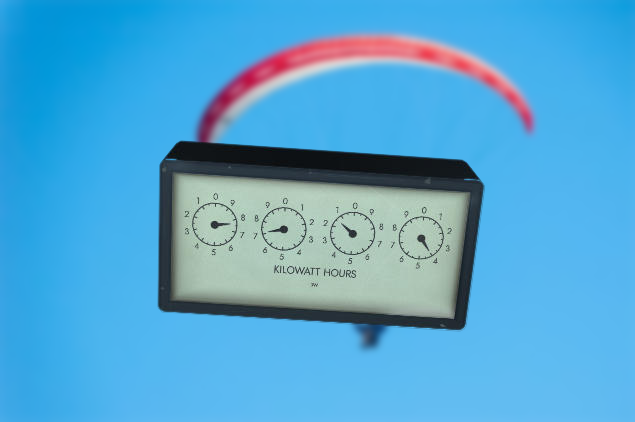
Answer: 7714; kWh
